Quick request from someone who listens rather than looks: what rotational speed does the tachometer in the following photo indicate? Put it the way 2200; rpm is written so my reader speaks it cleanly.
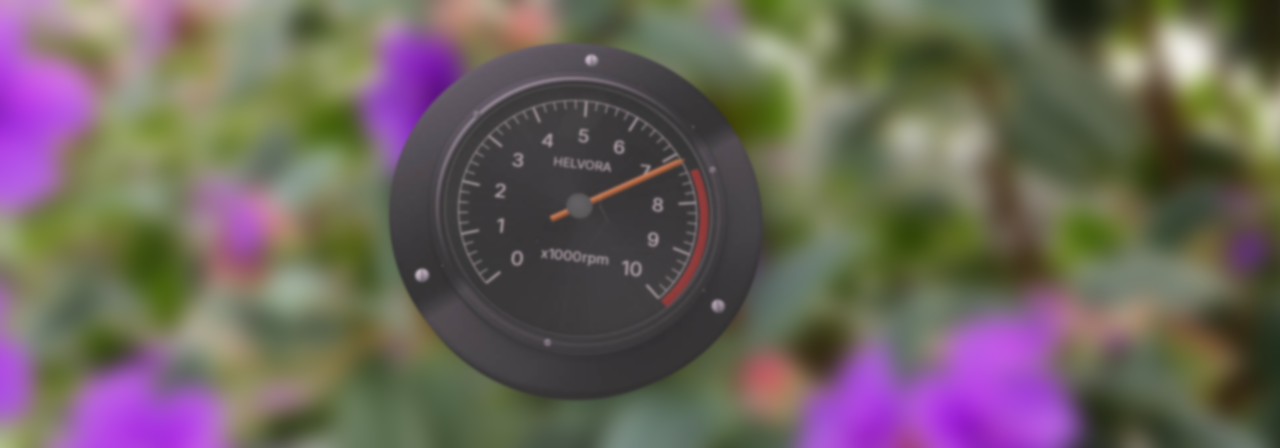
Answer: 7200; rpm
